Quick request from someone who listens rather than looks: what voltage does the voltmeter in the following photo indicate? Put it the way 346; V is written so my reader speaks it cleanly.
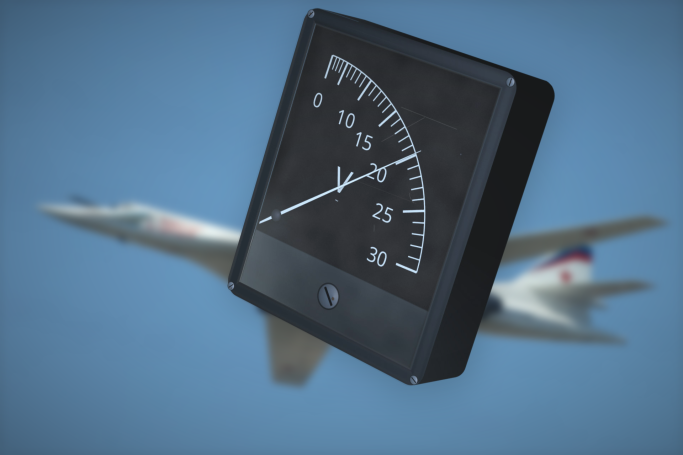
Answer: 20; V
